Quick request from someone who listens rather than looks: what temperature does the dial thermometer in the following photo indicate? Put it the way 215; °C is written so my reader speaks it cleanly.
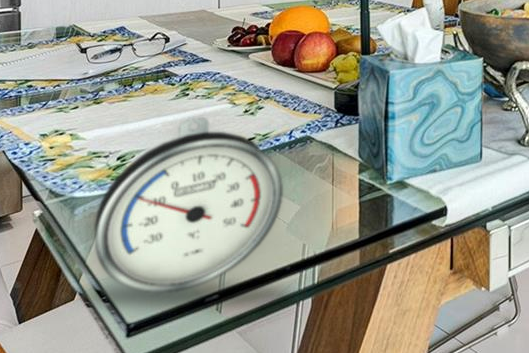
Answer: -10; °C
